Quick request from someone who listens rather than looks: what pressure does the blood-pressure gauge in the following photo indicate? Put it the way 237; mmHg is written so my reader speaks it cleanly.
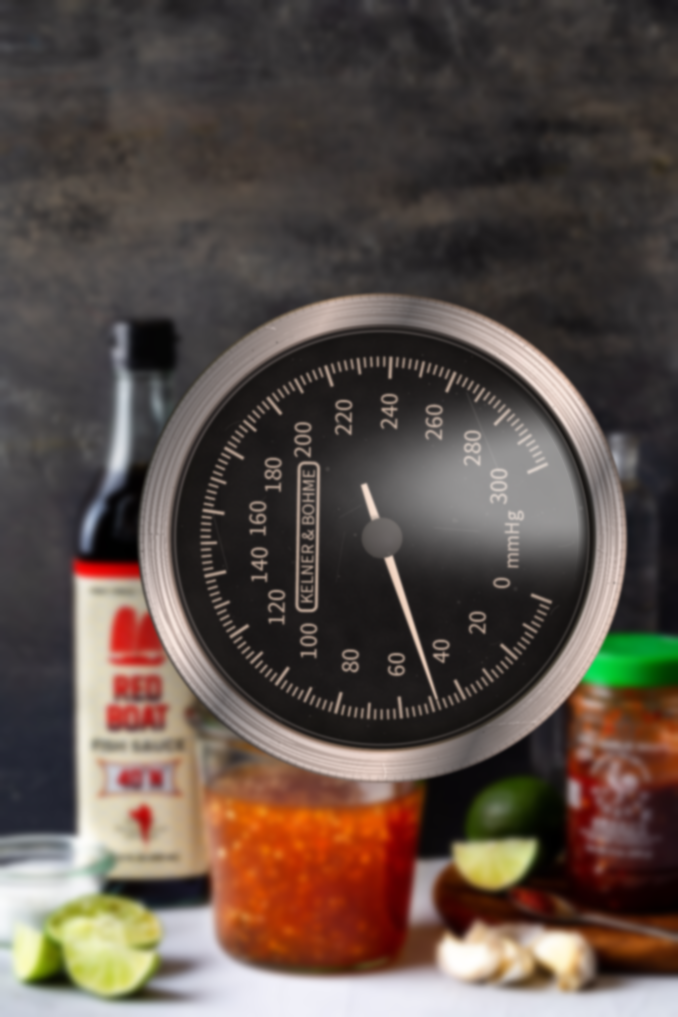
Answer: 48; mmHg
